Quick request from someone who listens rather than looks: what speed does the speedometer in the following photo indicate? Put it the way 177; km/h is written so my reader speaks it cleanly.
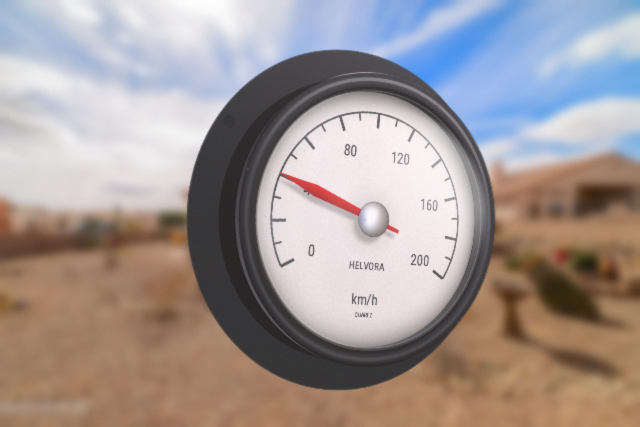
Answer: 40; km/h
